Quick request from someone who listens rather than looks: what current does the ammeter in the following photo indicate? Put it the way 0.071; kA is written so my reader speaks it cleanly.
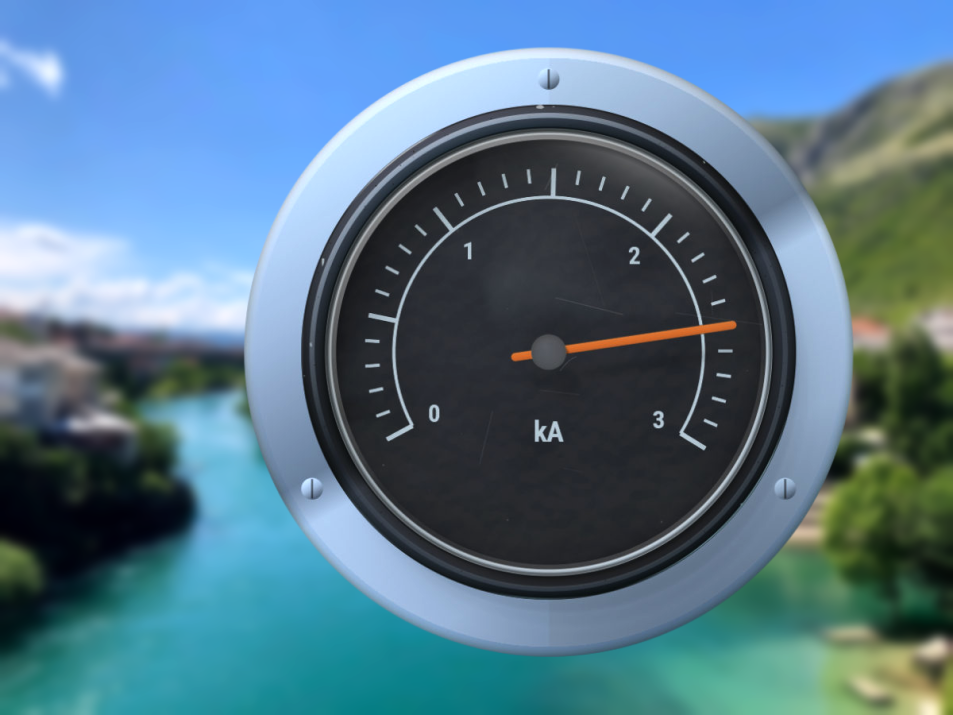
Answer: 2.5; kA
